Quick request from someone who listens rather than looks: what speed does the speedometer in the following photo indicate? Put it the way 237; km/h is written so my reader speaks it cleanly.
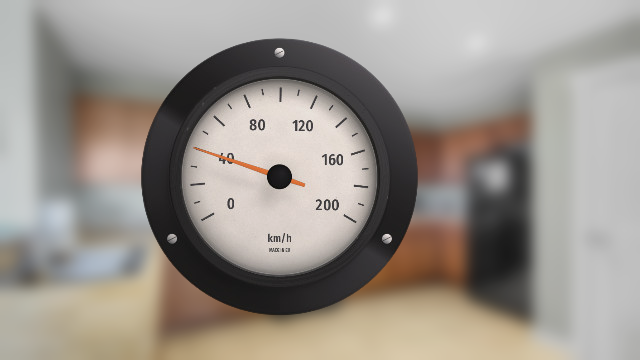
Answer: 40; km/h
